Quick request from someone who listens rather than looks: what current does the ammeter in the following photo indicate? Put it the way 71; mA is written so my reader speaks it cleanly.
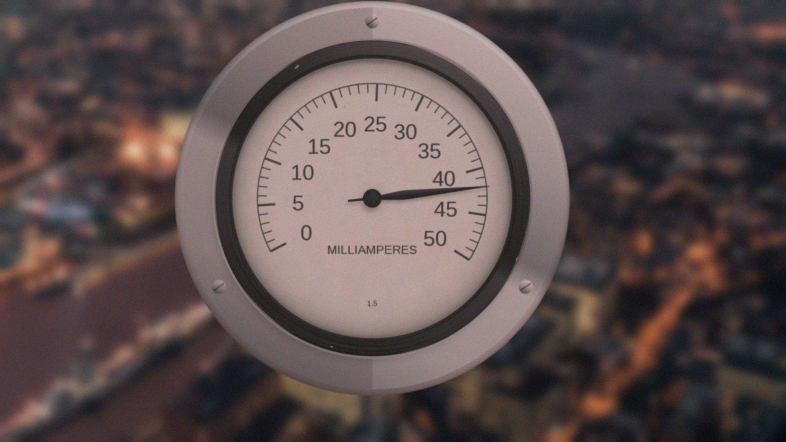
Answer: 42; mA
